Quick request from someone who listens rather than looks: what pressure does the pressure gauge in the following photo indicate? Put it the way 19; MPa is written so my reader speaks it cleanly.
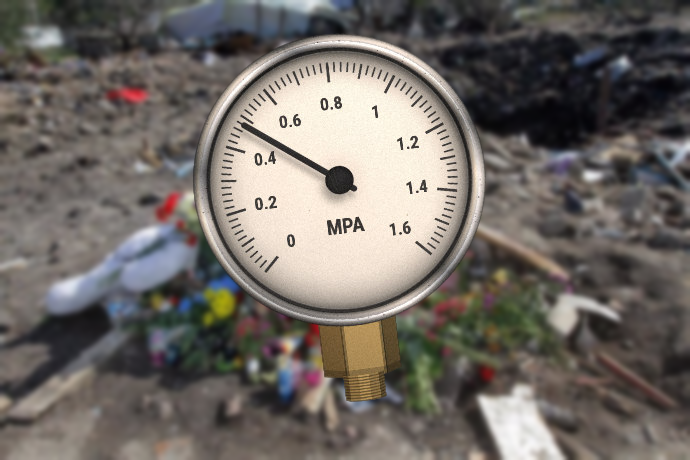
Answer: 0.48; MPa
